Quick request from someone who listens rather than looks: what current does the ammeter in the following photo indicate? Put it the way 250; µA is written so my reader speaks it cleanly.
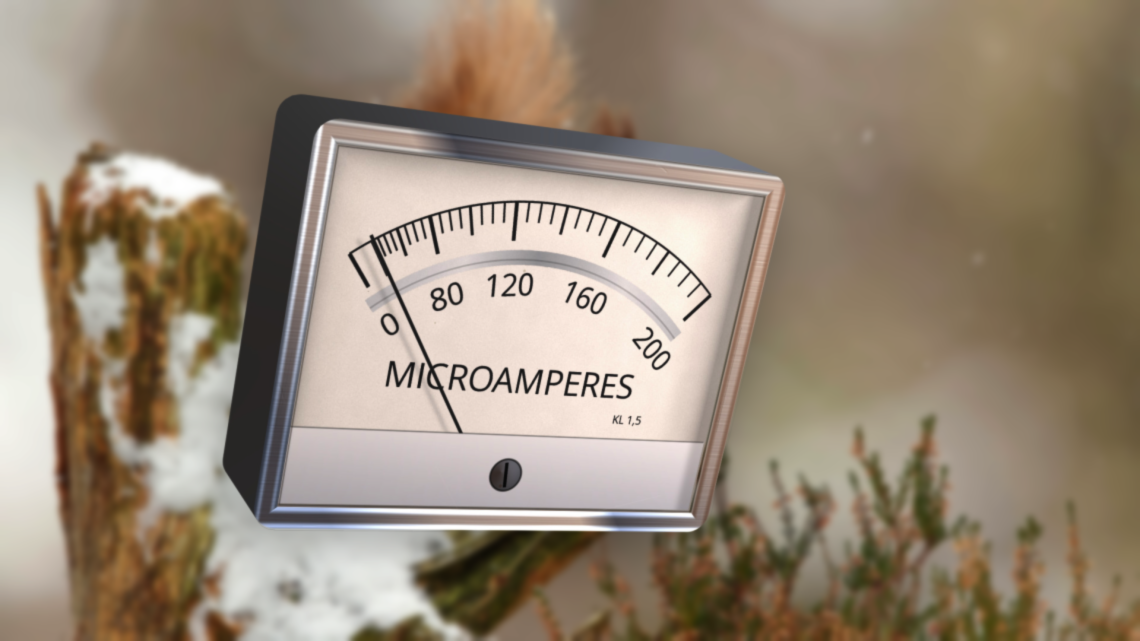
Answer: 40; µA
